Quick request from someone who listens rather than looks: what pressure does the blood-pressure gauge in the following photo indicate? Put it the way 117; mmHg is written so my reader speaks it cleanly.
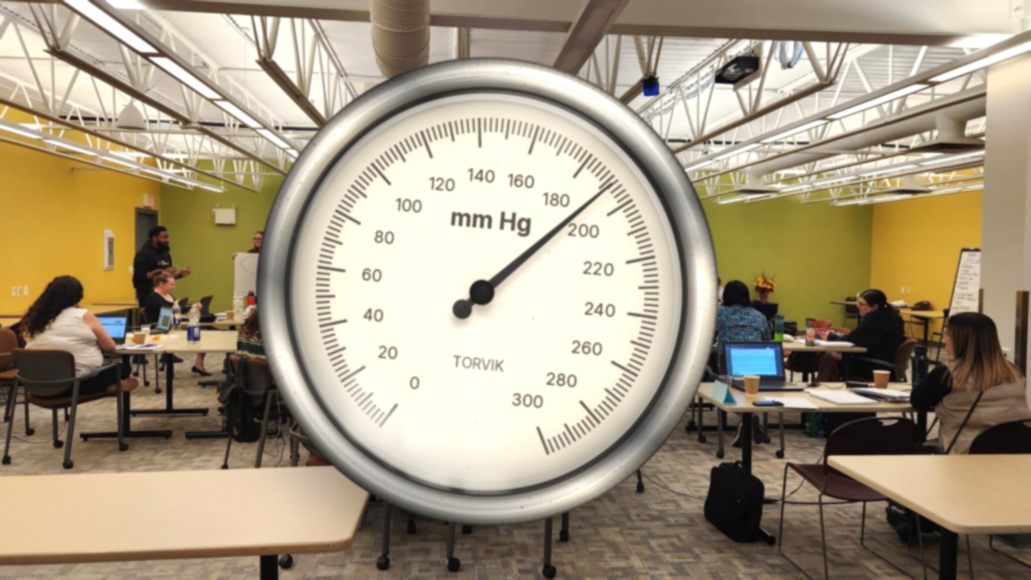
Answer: 192; mmHg
